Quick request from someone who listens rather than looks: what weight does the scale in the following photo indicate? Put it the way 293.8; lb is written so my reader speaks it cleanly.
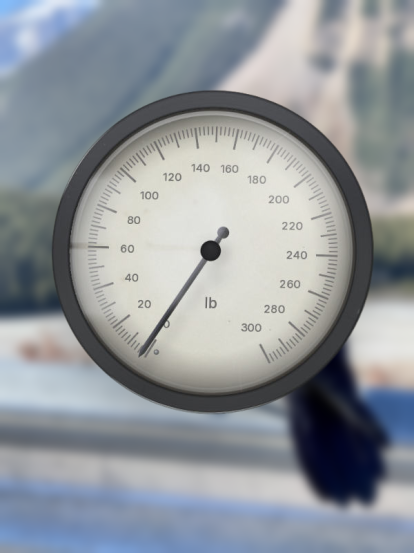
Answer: 2; lb
